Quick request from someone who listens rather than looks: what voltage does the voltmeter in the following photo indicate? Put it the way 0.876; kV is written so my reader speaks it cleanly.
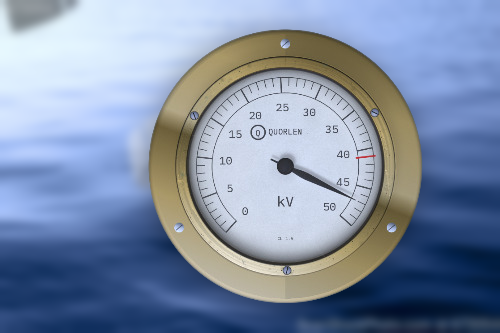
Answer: 47; kV
